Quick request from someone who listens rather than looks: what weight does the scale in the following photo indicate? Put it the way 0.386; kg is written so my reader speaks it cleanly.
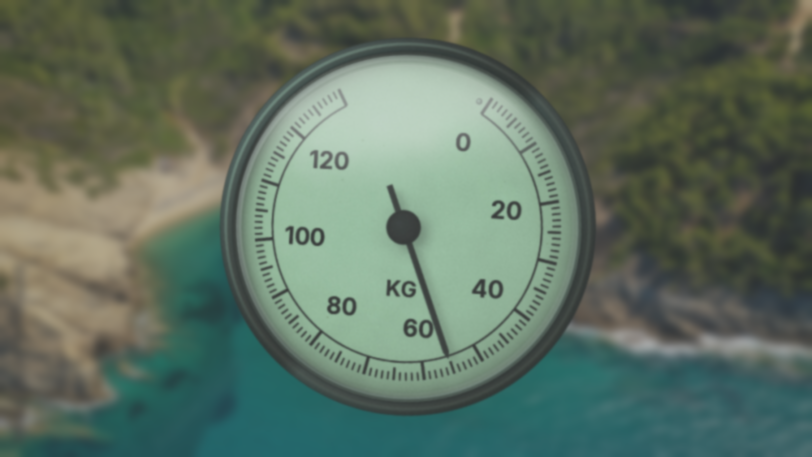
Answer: 55; kg
